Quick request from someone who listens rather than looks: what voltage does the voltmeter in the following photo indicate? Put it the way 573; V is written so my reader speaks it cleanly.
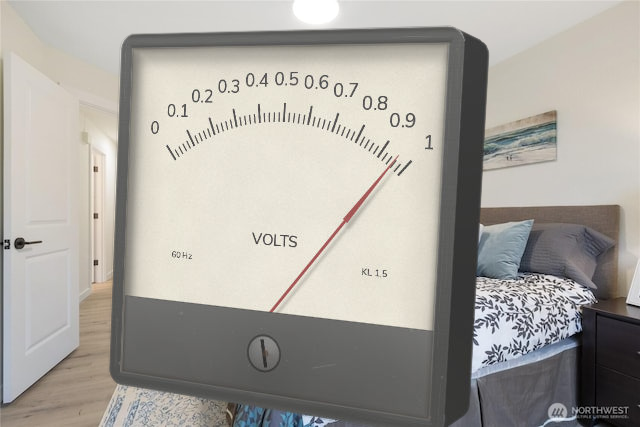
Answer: 0.96; V
